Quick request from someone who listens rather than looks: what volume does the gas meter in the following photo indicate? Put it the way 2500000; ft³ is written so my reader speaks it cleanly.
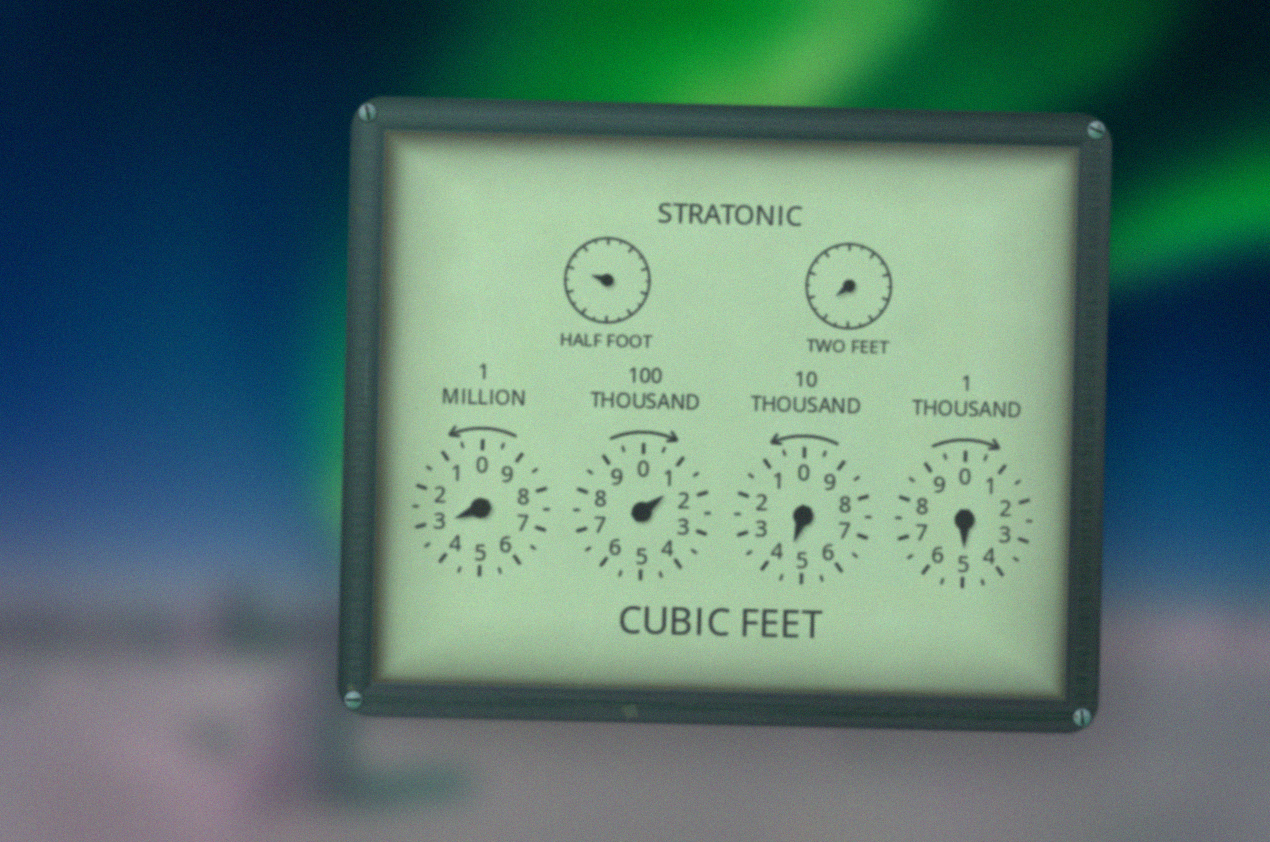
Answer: 314500; ft³
